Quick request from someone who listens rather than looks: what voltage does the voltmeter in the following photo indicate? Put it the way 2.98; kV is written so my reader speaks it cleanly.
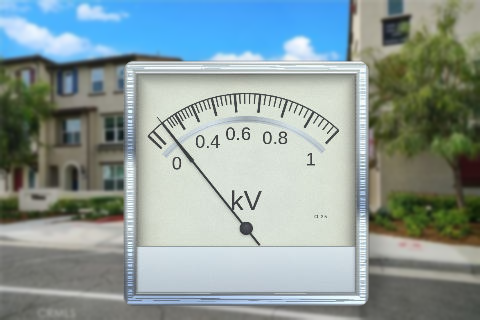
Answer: 0.2; kV
